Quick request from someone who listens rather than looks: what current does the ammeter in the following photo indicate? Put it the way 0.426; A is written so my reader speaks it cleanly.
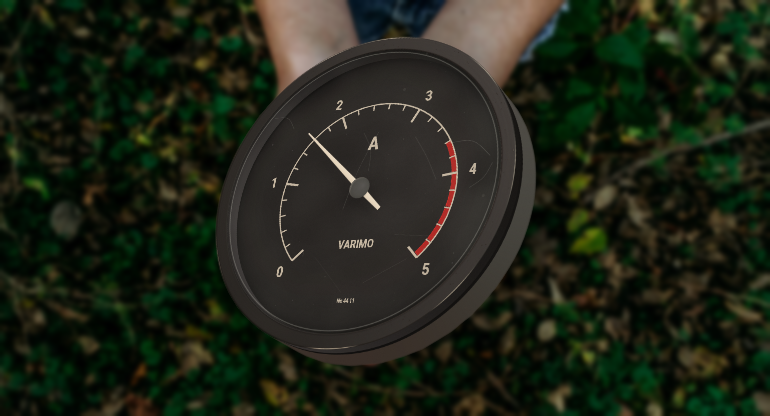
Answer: 1.6; A
